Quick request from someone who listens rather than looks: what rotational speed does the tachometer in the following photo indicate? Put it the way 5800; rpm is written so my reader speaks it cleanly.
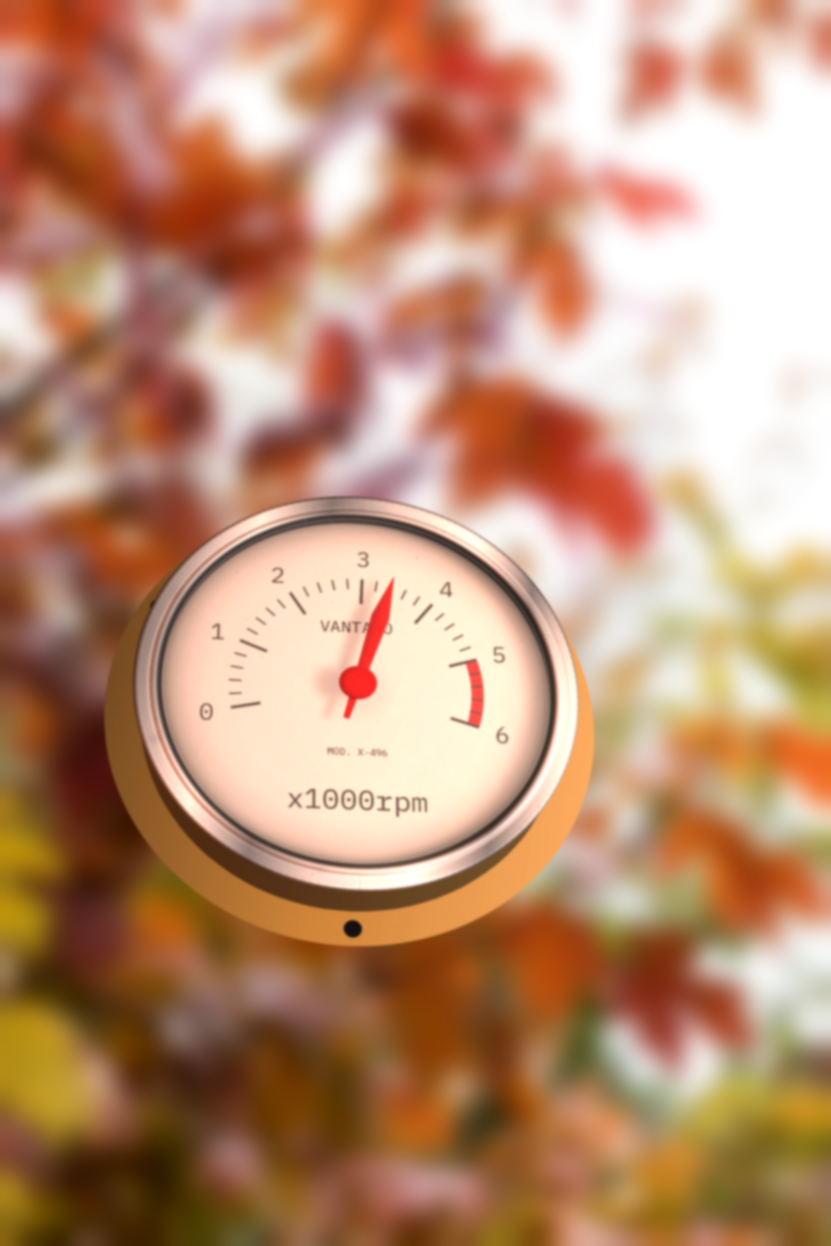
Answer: 3400; rpm
